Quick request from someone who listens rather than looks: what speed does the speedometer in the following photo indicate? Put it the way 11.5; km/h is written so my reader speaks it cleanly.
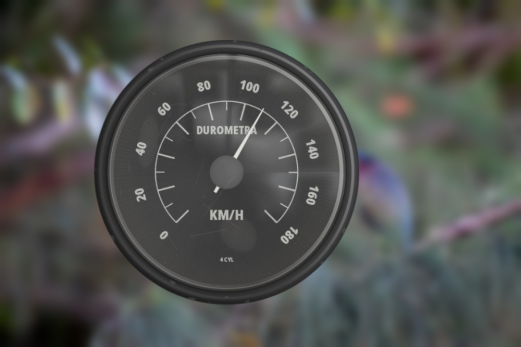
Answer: 110; km/h
